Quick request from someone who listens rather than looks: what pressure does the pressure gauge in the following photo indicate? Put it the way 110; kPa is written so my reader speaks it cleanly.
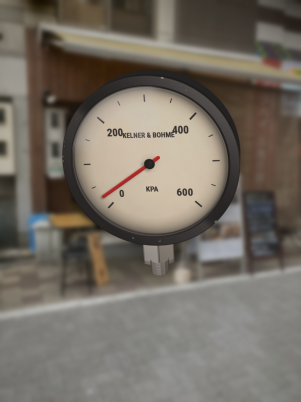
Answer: 25; kPa
